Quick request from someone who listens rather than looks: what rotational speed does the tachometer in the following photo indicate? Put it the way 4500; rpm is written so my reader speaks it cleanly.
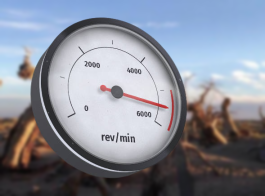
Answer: 5500; rpm
